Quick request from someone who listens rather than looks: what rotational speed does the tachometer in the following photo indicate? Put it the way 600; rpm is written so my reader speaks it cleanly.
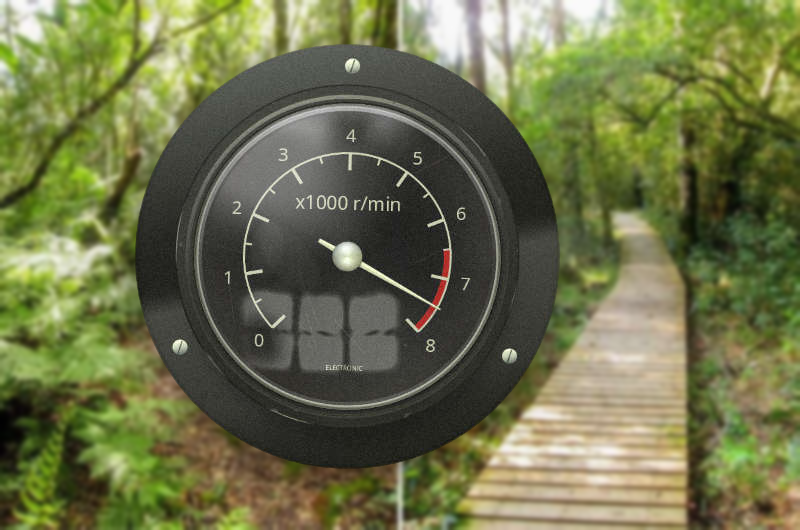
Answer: 7500; rpm
